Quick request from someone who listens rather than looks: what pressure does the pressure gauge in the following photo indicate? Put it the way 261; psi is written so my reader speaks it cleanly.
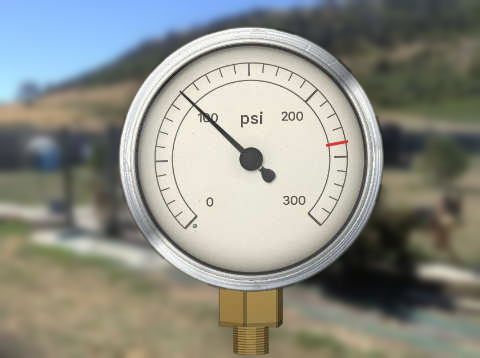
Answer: 100; psi
